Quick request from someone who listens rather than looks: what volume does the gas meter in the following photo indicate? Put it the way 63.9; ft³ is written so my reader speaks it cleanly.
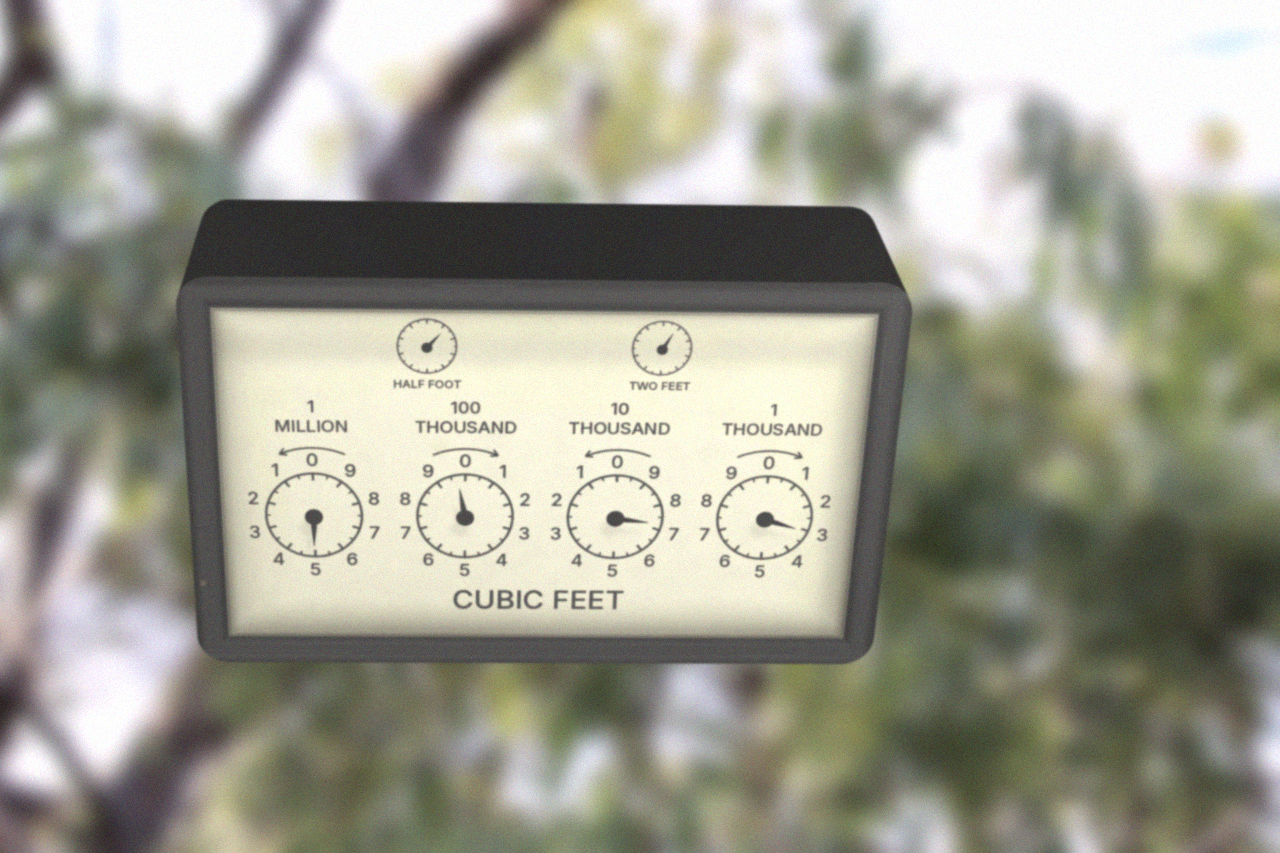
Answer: 497300; ft³
